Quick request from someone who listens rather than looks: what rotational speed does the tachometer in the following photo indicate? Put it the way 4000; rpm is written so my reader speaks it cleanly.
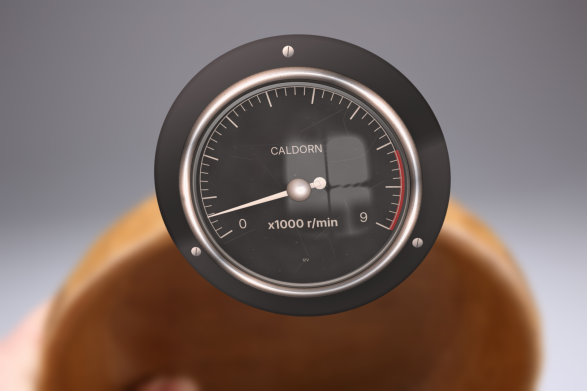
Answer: 600; rpm
